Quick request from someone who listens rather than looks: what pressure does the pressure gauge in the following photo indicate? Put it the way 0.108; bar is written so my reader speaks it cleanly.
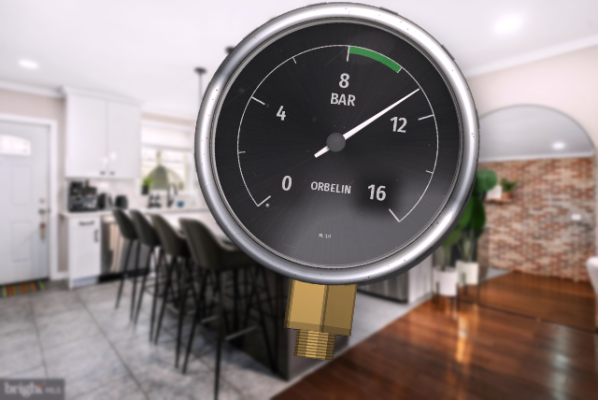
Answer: 11; bar
